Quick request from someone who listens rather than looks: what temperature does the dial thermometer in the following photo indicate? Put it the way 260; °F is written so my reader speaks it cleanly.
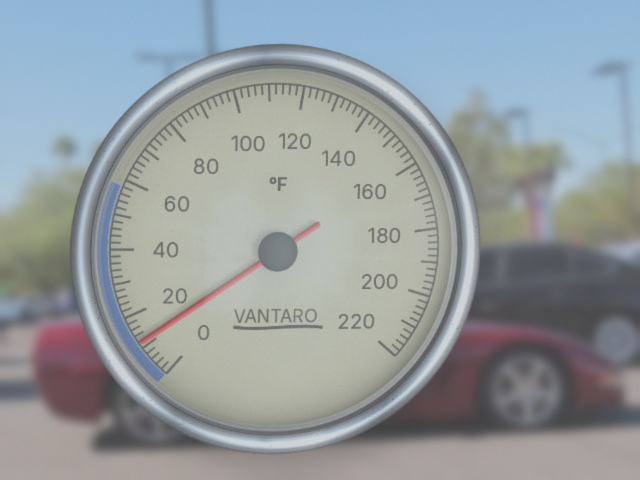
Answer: 12; °F
